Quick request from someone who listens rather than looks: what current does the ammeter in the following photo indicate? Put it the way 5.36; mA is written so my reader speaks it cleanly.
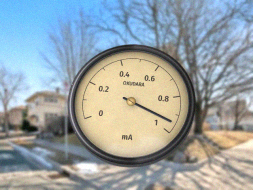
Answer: 0.95; mA
